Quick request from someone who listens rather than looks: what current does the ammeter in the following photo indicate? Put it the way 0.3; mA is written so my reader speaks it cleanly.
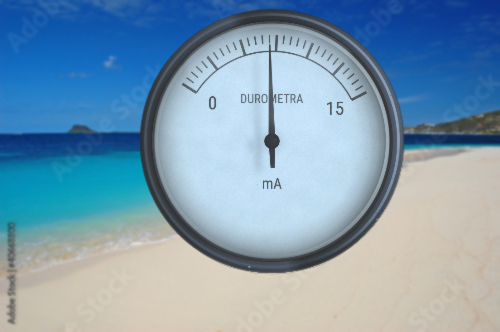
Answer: 7; mA
